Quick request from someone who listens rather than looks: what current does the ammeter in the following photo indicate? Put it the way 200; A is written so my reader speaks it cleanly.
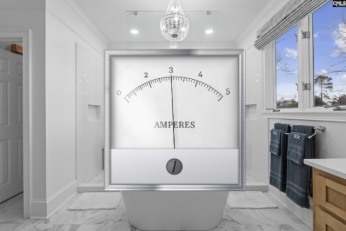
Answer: 3; A
